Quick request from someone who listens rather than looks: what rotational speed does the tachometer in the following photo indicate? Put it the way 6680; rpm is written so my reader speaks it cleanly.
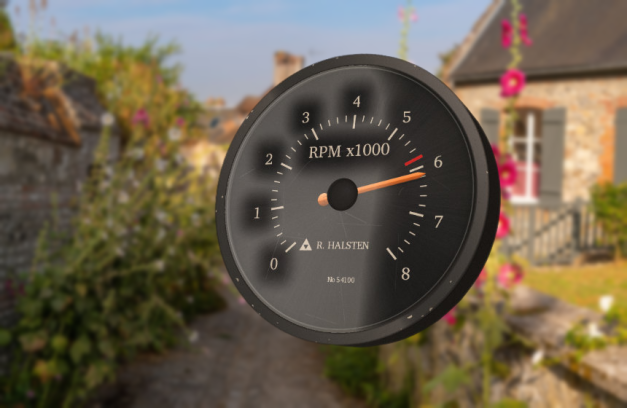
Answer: 6200; rpm
